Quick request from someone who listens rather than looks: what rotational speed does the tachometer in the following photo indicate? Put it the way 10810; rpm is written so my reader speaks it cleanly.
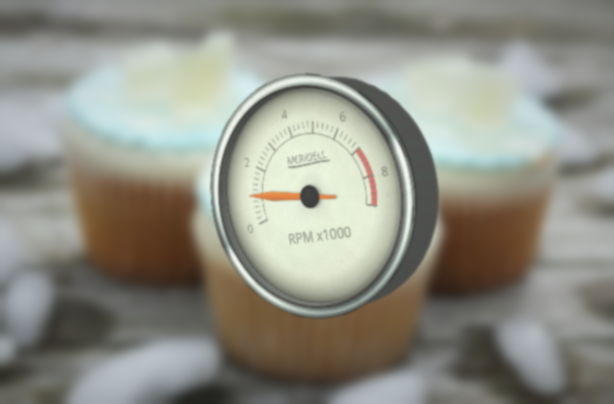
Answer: 1000; rpm
